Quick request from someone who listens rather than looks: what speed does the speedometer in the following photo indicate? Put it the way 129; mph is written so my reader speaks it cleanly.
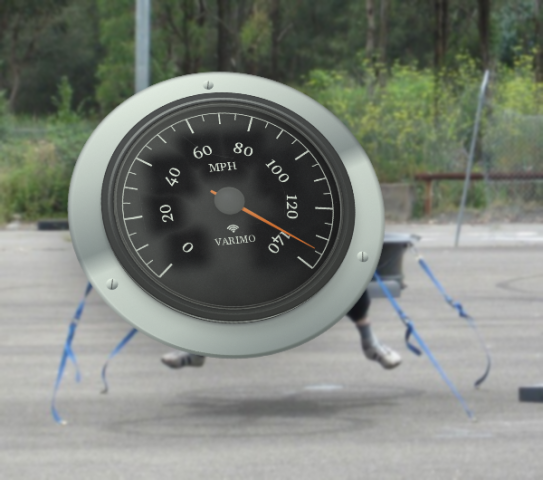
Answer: 135; mph
